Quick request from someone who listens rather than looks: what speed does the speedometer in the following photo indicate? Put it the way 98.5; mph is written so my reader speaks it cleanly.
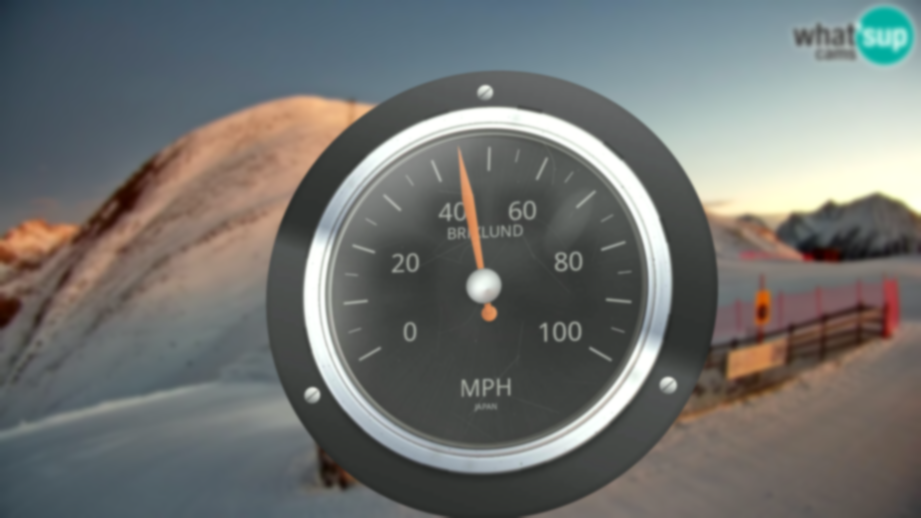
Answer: 45; mph
